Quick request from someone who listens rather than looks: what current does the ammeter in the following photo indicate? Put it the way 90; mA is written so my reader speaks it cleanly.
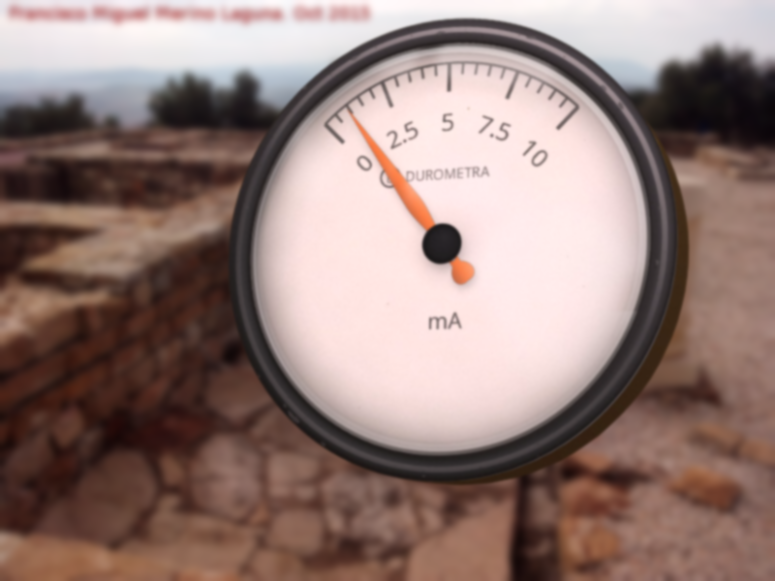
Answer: 1; mA
